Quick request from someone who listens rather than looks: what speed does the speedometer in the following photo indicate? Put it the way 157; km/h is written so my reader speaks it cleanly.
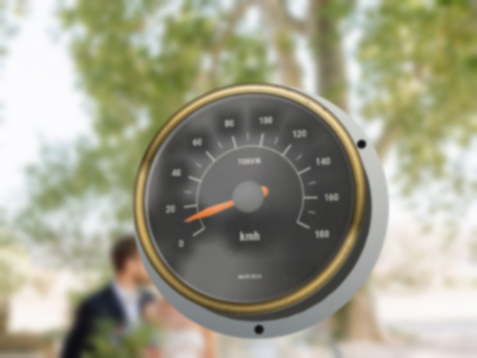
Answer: 10; km/h
